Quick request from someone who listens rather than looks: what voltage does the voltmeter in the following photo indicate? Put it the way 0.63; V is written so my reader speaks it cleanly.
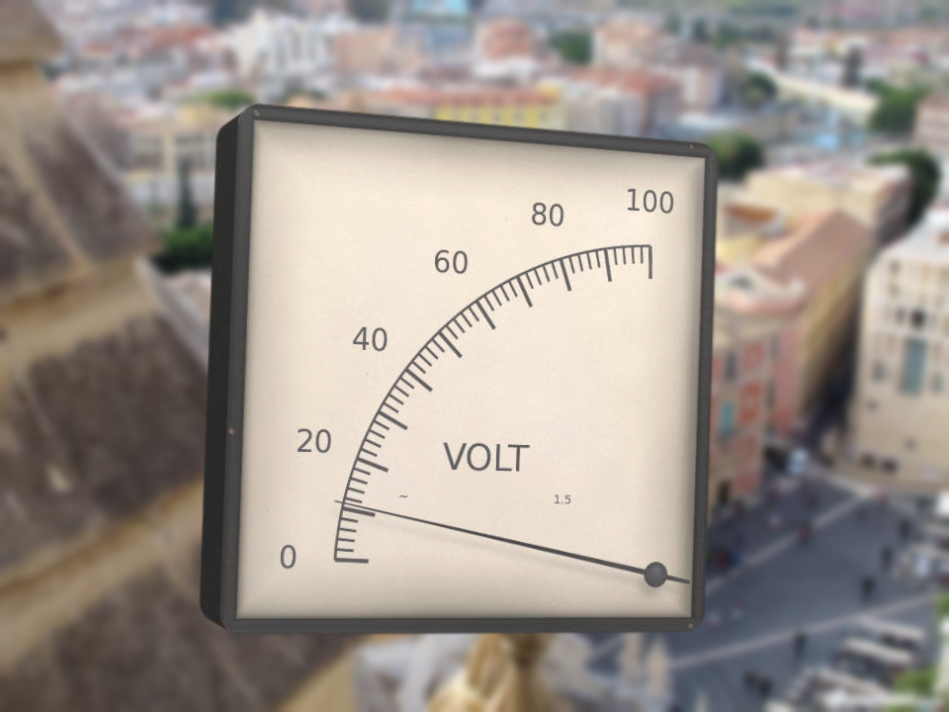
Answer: 11; V
